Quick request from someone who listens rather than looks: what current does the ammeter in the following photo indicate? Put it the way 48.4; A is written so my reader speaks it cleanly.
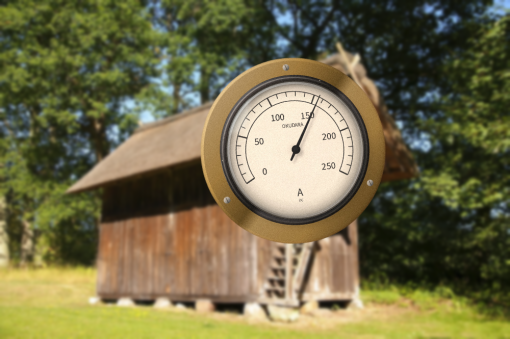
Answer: 155; A
